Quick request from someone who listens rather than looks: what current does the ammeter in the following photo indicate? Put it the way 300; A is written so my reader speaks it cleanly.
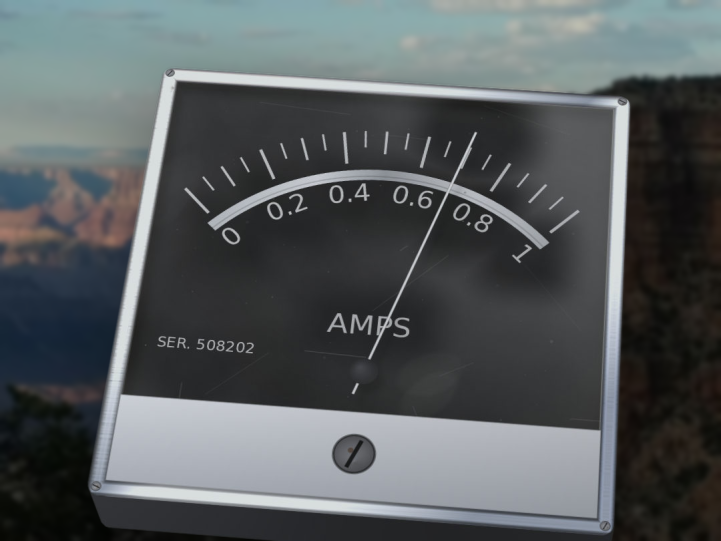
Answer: 0.7; A
